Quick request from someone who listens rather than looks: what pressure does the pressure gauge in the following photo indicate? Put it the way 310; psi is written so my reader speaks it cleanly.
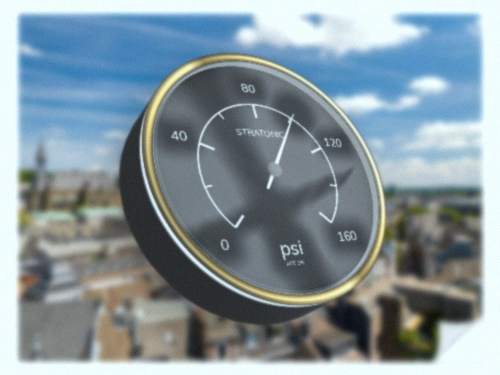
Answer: 100; psi
